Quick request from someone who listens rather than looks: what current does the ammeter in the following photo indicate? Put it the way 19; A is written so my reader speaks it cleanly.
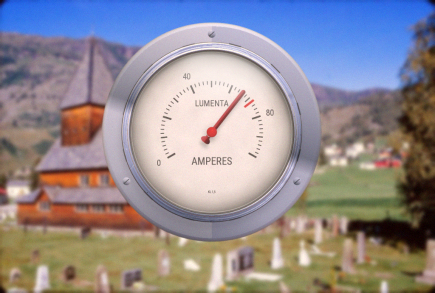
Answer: 66; A
